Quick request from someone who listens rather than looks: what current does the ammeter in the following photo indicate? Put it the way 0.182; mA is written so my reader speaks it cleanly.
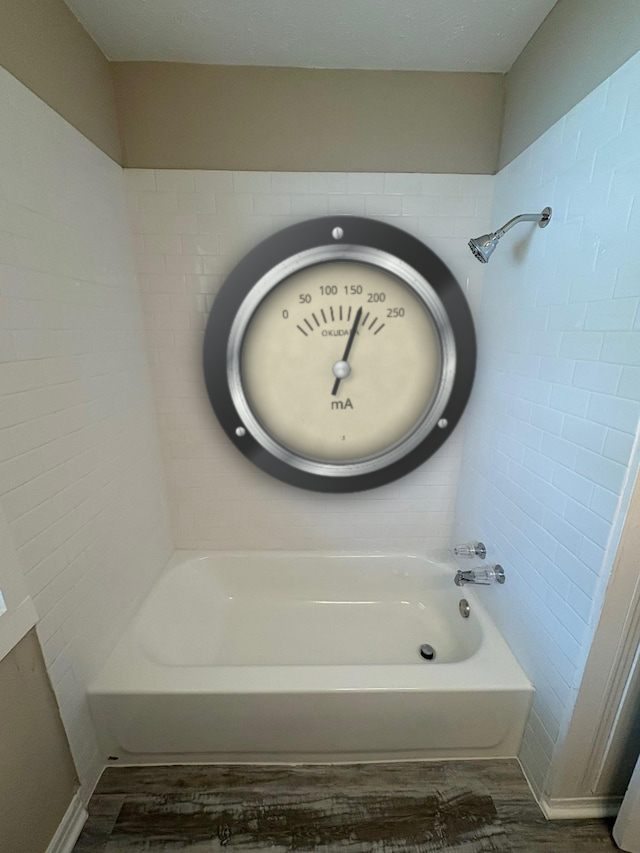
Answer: 175; mA
